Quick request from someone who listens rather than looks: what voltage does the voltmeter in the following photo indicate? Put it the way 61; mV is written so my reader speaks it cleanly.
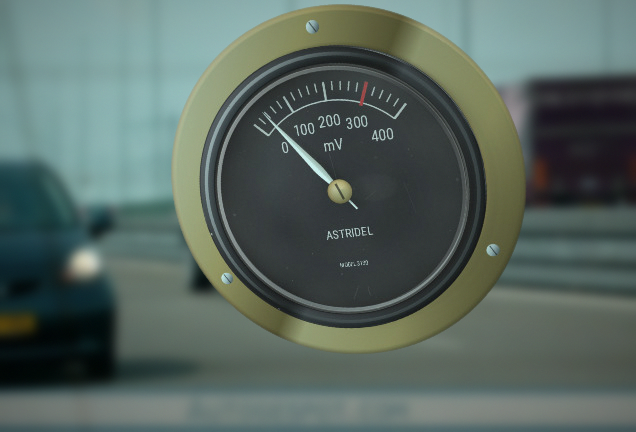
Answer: 40; mV
